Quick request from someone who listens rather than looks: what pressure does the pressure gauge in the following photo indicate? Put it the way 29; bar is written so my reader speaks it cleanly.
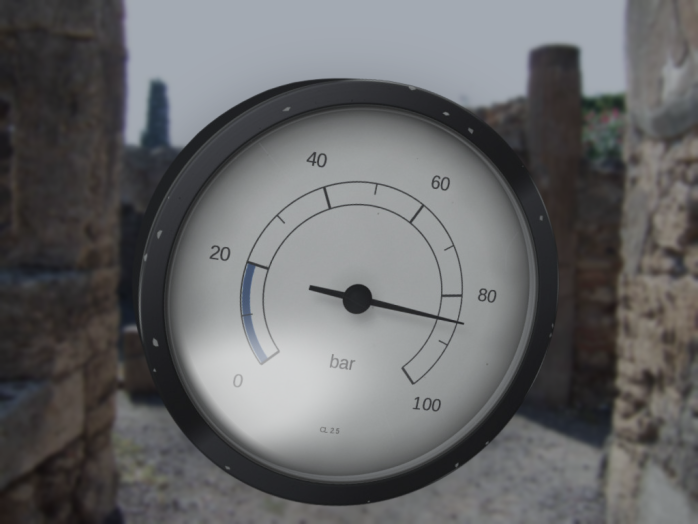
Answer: 85; bar
